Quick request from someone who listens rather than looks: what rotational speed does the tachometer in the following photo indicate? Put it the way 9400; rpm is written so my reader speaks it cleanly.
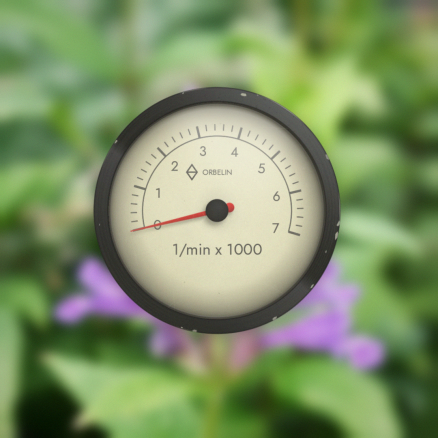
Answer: 0; rpm
